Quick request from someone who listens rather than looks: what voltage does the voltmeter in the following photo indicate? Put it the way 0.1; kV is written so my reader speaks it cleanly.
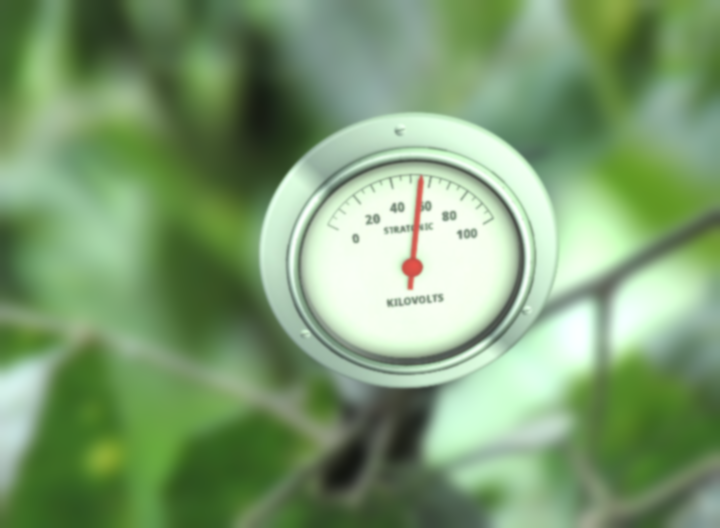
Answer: 55; kV
